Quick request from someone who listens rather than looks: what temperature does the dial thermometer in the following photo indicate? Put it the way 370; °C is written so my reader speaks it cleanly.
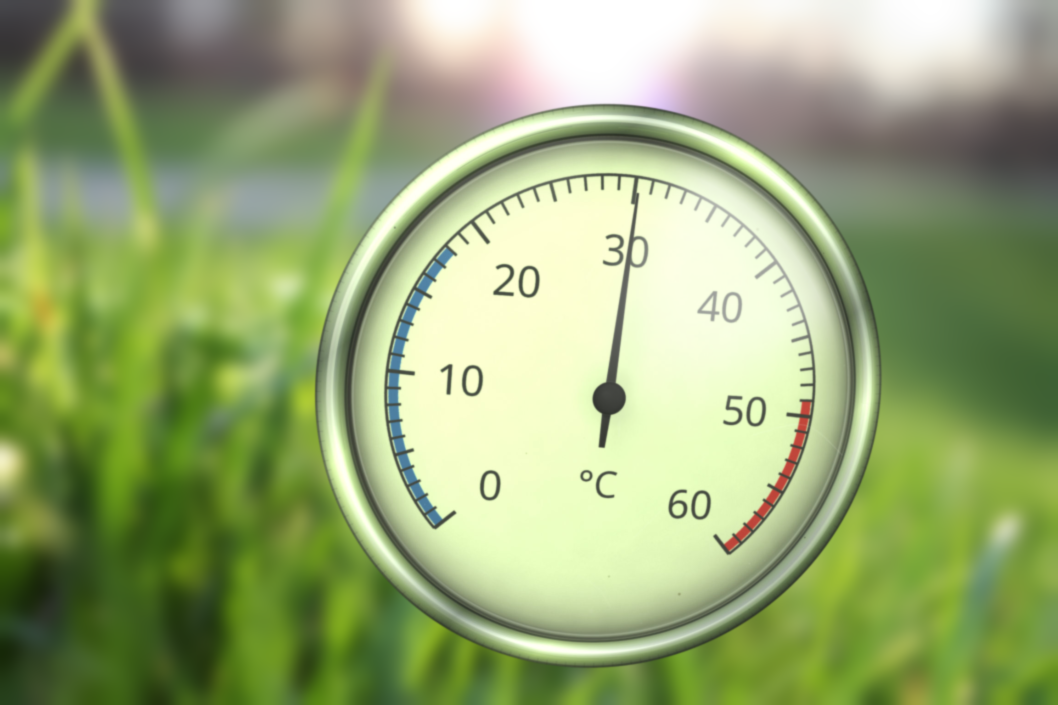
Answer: 30; °C
